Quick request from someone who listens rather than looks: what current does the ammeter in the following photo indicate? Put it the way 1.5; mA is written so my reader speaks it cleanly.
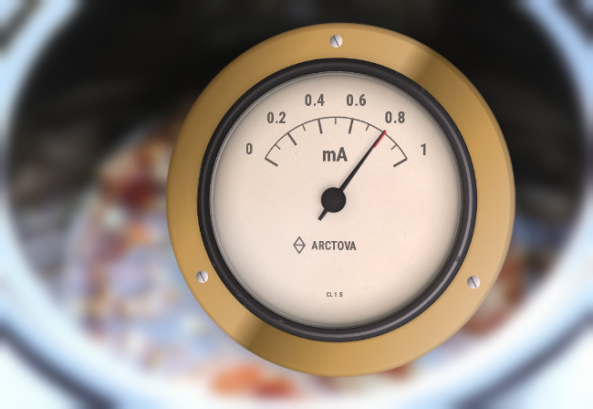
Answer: 0.8; mA
